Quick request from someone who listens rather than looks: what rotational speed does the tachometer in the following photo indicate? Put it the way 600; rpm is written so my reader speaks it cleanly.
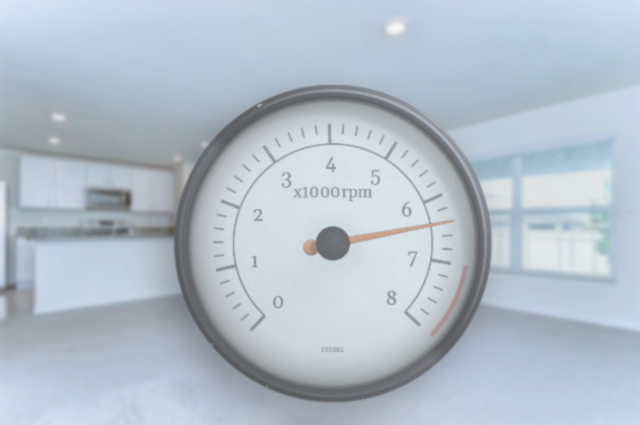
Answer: 6400; rpm
